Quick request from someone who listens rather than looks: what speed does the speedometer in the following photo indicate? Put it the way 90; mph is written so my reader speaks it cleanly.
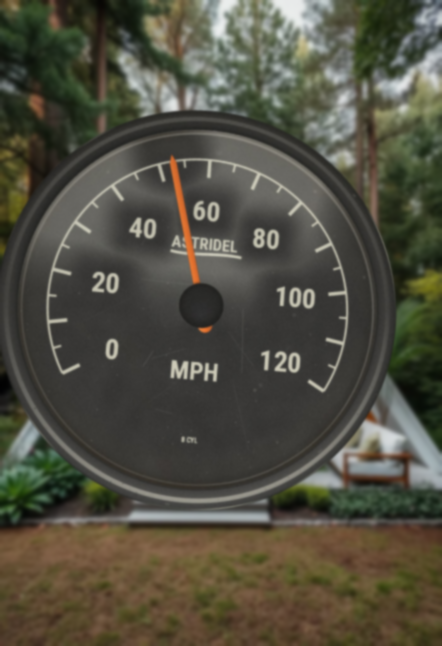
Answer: 52.5; mph
